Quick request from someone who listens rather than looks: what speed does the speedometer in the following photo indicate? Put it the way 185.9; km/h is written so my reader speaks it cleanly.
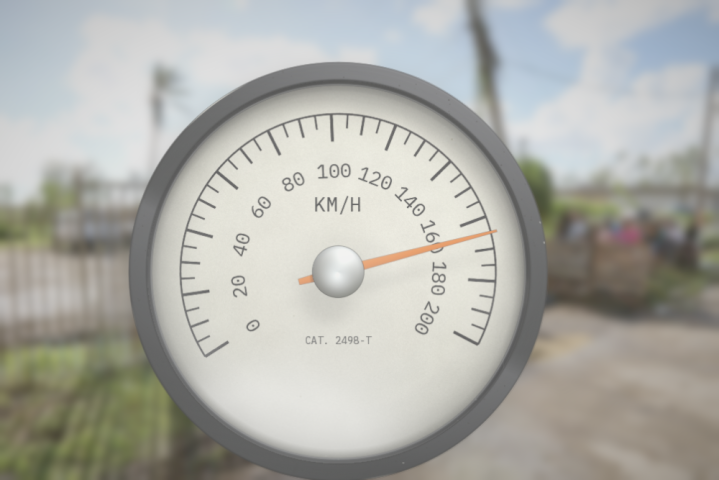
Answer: 165; km/h
